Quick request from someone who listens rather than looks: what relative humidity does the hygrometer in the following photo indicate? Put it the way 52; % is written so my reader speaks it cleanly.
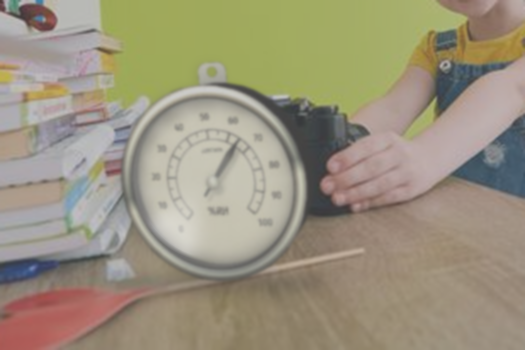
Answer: 65; %
